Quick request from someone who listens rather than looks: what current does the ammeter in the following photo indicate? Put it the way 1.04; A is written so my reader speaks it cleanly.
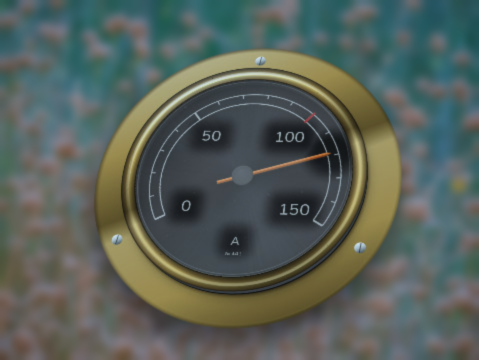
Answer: 120; A
